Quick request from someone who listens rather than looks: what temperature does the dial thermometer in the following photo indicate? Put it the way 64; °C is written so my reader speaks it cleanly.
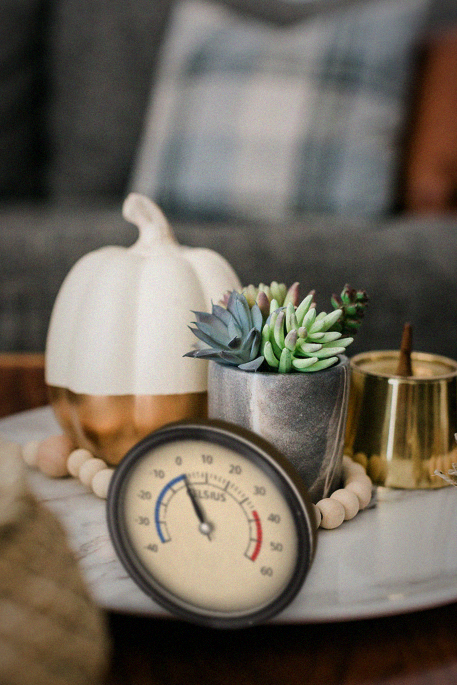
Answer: 0; °C
